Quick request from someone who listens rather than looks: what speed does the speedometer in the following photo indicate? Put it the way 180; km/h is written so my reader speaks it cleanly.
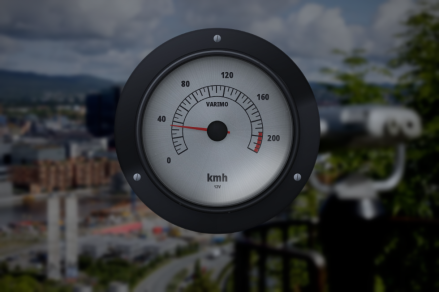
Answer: 35; km/h
